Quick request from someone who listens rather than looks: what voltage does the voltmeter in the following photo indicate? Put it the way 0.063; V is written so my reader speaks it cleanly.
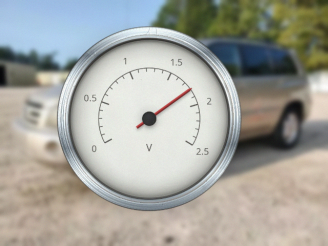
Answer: 1.8; V
